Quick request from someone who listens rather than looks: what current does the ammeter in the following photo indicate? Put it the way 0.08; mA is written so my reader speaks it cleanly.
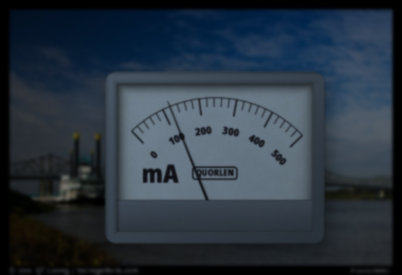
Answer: 120; mA
